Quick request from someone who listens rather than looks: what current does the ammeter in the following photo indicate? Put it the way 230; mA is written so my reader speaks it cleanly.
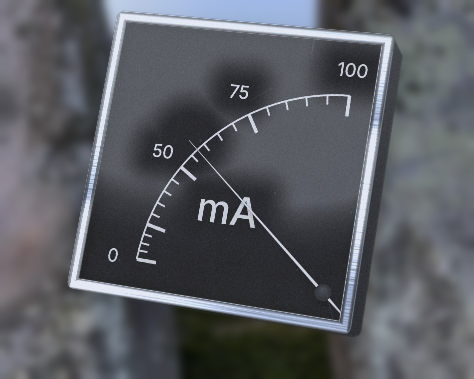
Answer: 57.5; mA
